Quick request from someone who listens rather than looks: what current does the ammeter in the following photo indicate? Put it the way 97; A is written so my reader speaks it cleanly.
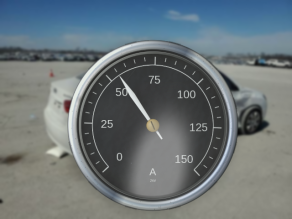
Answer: 55; A
